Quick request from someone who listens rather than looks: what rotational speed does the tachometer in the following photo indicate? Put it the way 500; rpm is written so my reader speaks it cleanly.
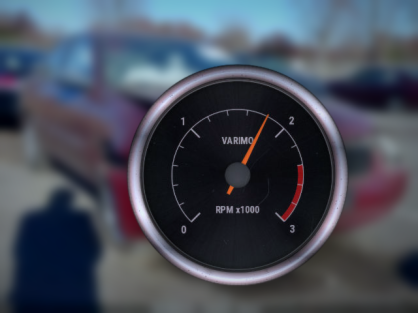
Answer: 1800; rpm
